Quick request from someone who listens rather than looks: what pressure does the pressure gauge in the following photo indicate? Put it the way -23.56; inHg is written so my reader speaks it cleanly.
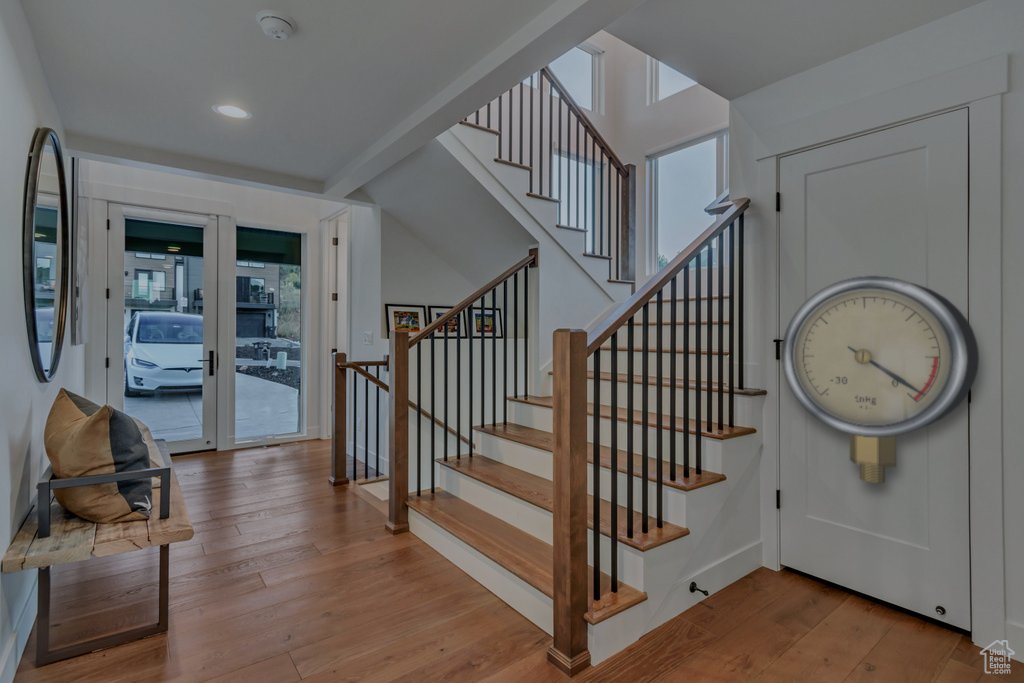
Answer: -1; inHg
